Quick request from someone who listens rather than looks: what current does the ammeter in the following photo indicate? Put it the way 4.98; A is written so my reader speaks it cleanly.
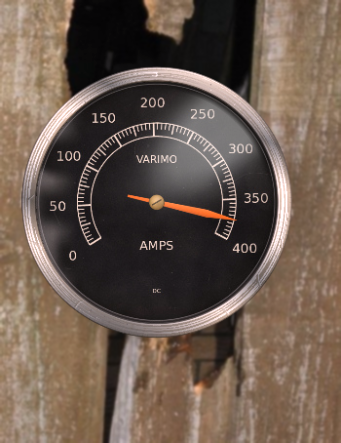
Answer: 375; A
